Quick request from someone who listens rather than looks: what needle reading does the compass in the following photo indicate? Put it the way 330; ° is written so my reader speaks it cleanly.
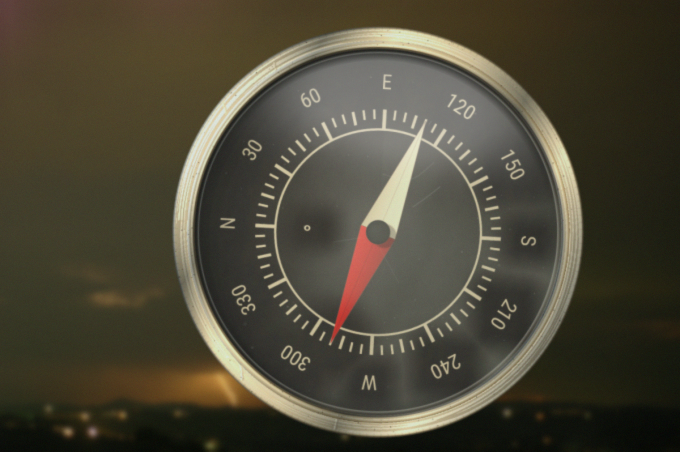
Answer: 290; °
